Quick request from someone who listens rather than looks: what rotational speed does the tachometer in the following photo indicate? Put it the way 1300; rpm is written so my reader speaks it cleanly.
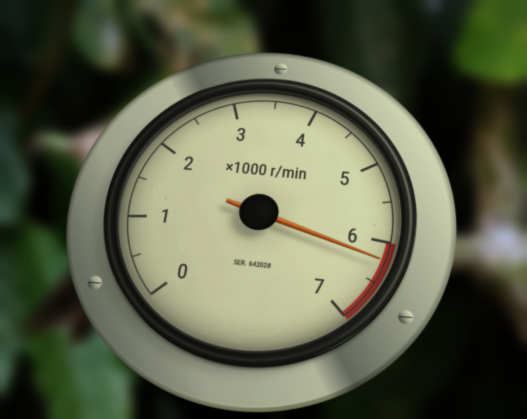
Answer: 6250; rpm
